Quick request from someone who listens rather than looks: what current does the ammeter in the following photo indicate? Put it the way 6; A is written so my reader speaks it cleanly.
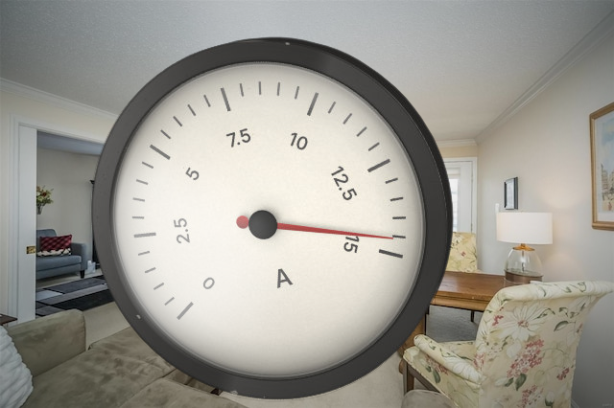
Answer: 14.5; A
